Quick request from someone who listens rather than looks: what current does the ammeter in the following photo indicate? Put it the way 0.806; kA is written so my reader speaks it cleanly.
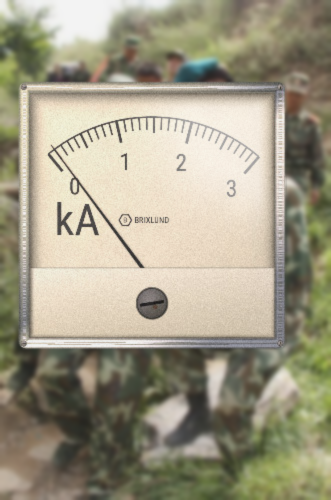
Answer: 0.1; kA
